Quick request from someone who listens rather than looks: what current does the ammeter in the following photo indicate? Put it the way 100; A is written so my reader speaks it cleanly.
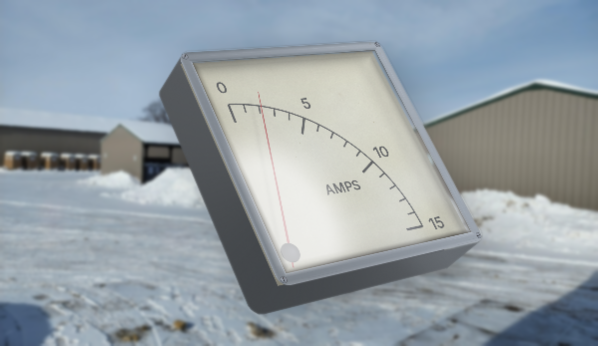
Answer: 2; A
